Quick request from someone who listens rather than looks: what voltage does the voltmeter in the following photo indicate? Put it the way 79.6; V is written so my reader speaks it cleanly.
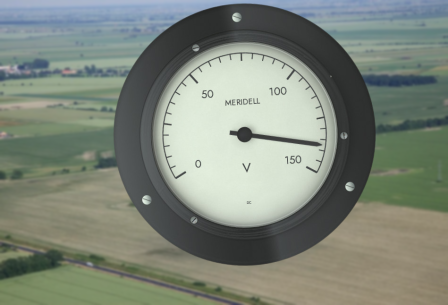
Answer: 137.5; V
